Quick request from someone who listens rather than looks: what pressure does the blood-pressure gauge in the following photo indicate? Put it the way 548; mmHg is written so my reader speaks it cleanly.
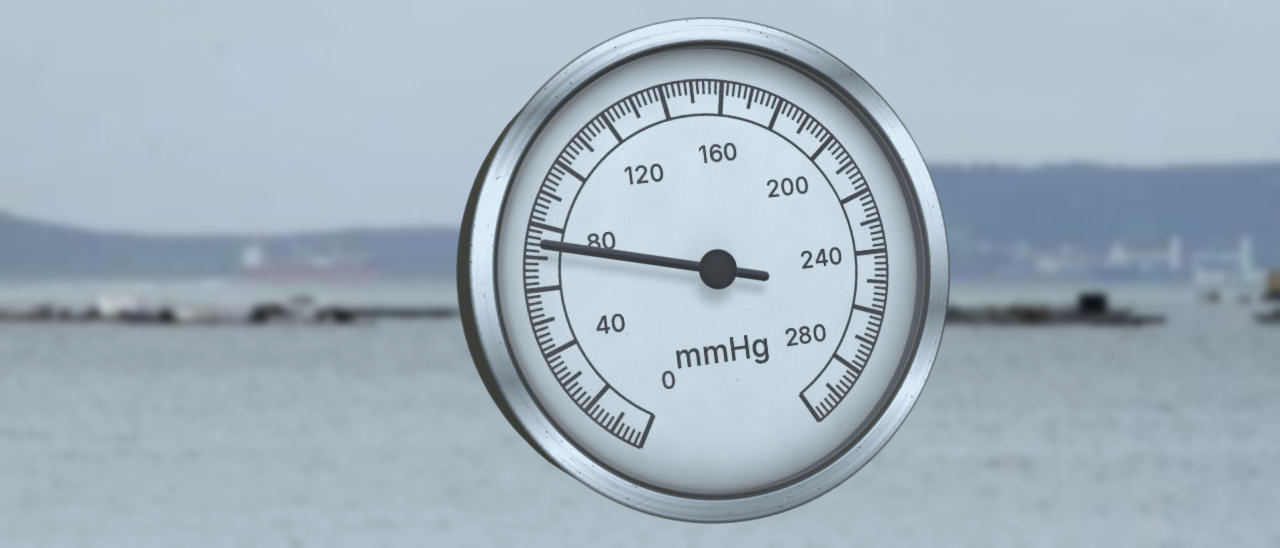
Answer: 74; mmHg
